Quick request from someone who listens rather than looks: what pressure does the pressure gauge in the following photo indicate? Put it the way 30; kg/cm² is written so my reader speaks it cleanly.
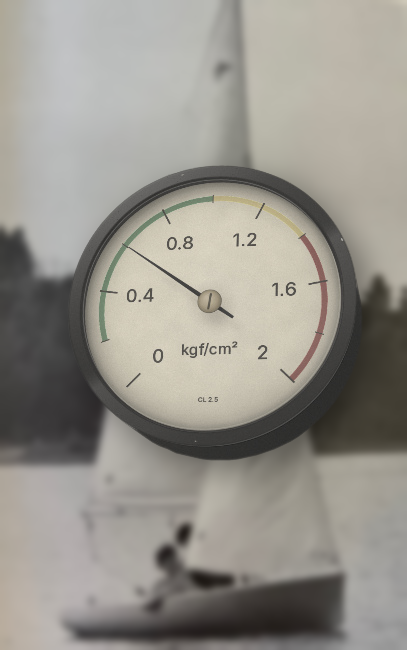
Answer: 0.6; kg/cm²
